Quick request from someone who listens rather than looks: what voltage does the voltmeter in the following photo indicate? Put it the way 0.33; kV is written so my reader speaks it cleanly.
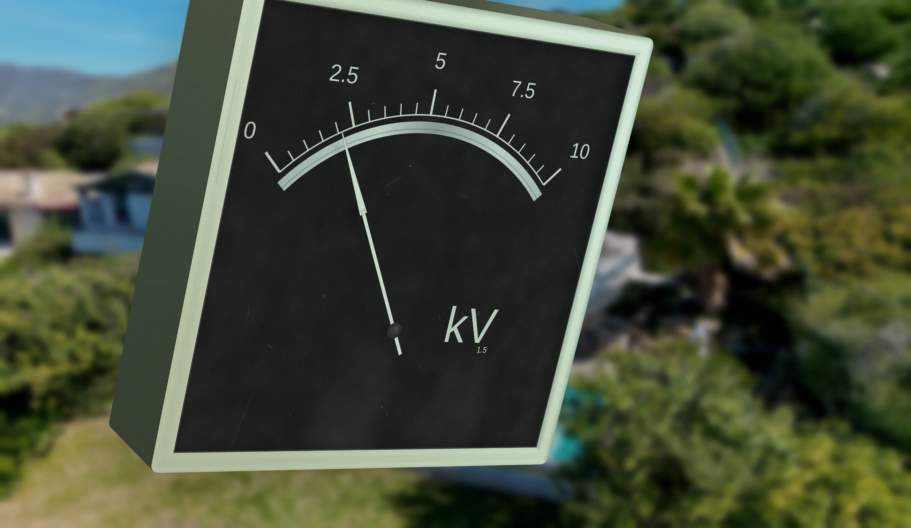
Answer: 2; kV
